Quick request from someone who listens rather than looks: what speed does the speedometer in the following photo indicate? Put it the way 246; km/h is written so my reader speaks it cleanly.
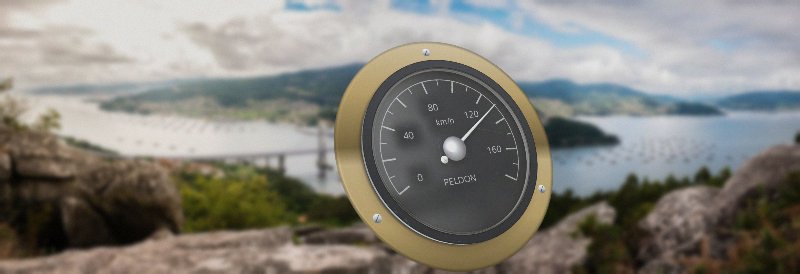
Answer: 130; km/h
